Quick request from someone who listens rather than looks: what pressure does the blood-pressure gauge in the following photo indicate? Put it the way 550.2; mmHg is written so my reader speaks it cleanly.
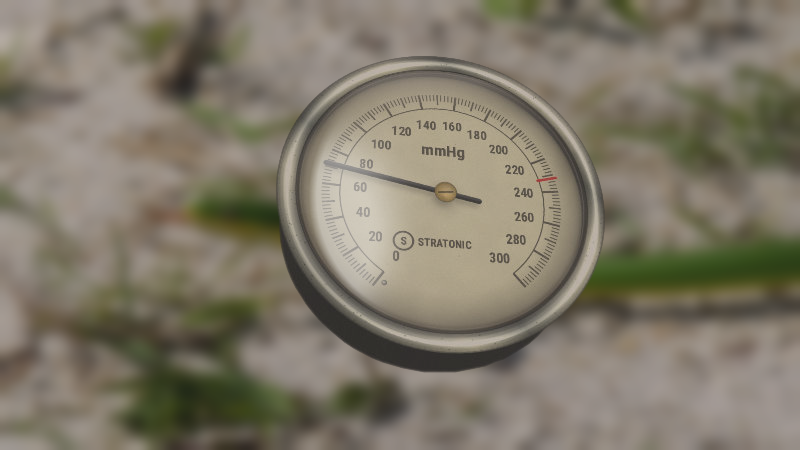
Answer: 70; mmHg
